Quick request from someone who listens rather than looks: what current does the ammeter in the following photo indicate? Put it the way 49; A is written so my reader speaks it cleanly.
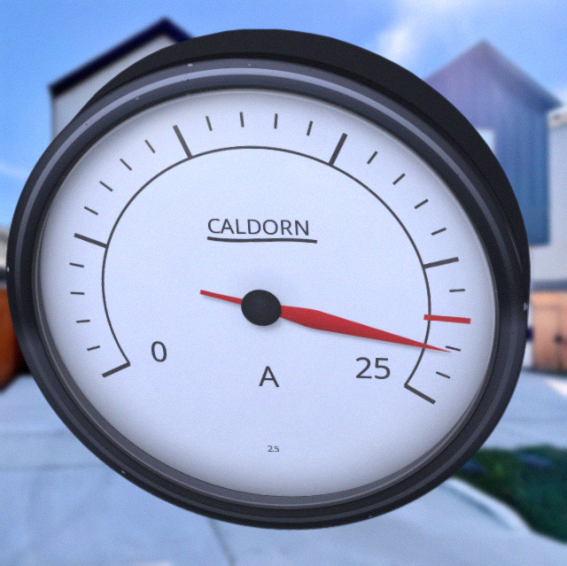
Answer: 23; A
